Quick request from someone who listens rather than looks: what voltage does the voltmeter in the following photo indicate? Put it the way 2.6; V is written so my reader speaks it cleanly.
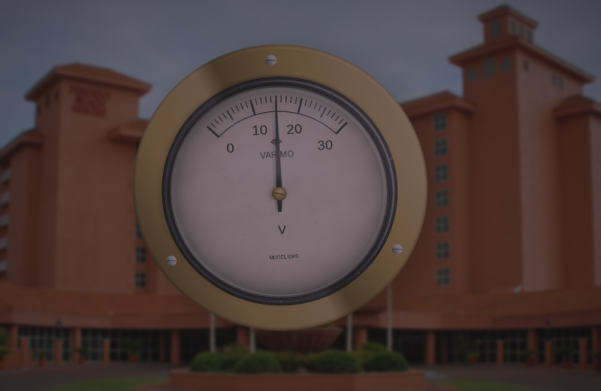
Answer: 15; V
